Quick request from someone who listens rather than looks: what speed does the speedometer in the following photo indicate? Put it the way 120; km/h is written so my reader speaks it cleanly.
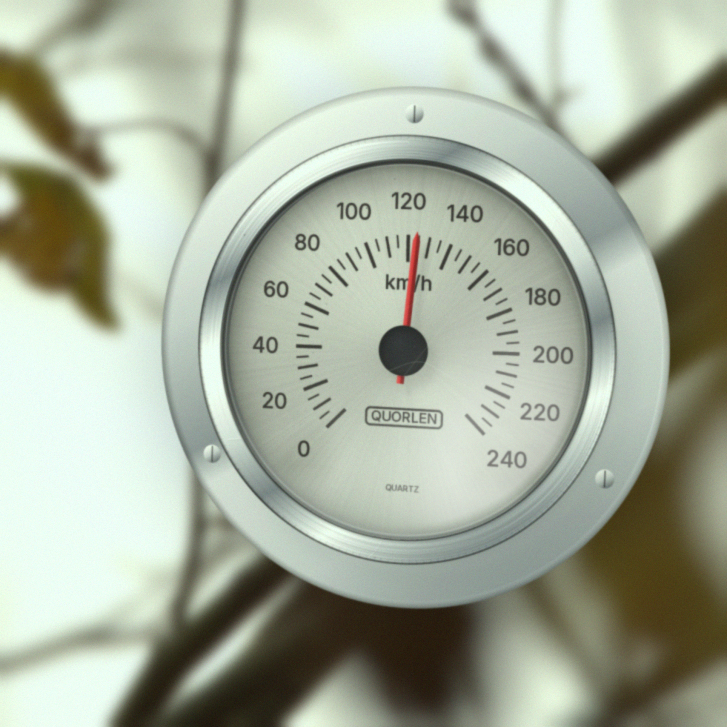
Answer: 125; km/h
